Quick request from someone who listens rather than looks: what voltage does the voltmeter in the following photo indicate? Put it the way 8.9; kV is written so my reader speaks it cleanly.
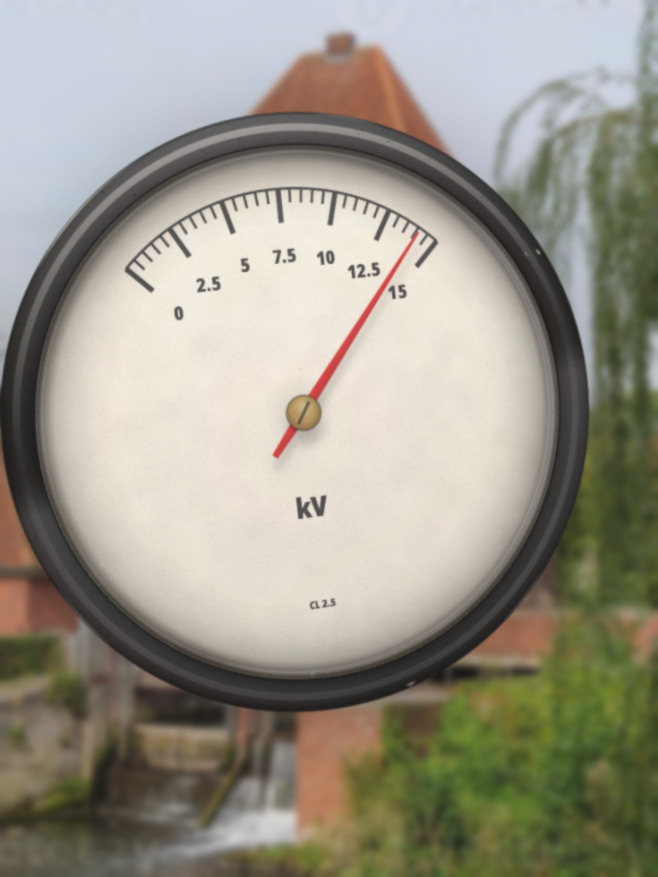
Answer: 14; kV
